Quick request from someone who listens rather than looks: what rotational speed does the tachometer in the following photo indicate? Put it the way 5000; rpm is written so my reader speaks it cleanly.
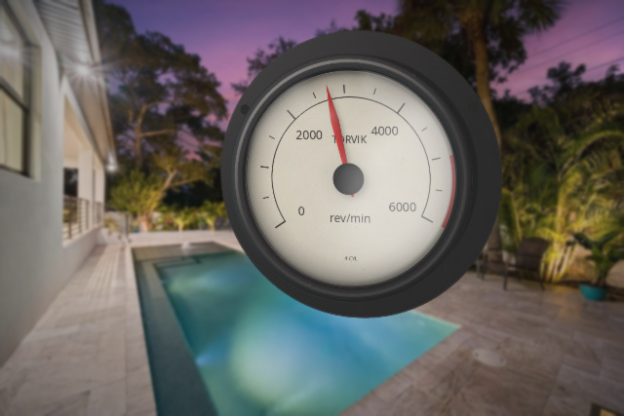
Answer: 2750; rpm
